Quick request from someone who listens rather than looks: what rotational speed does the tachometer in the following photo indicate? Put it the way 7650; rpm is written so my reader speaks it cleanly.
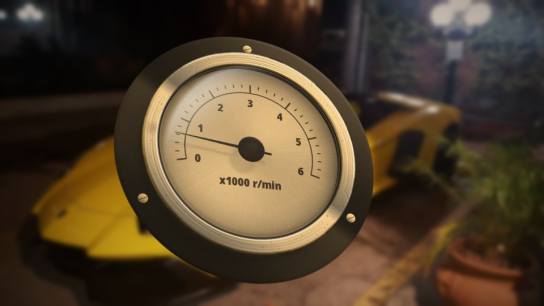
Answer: 600; rpm
